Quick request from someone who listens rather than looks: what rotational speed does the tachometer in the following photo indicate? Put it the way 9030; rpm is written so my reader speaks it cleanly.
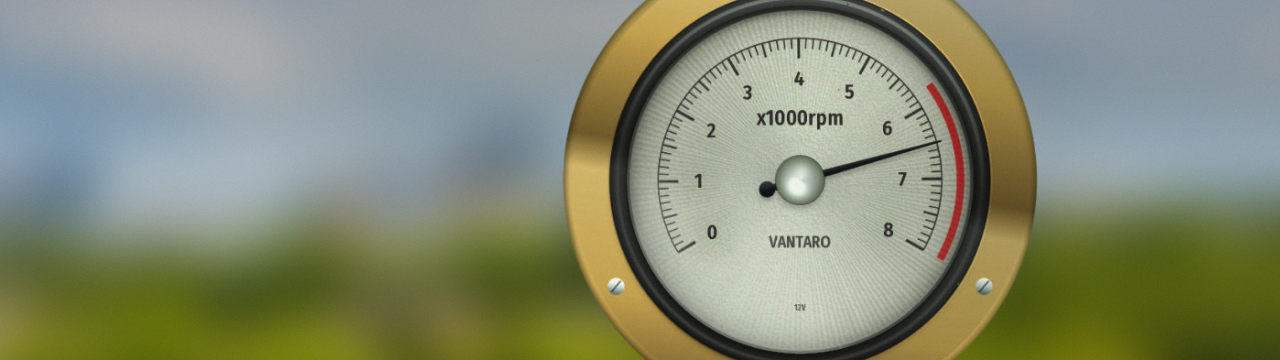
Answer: 6500; rpm
